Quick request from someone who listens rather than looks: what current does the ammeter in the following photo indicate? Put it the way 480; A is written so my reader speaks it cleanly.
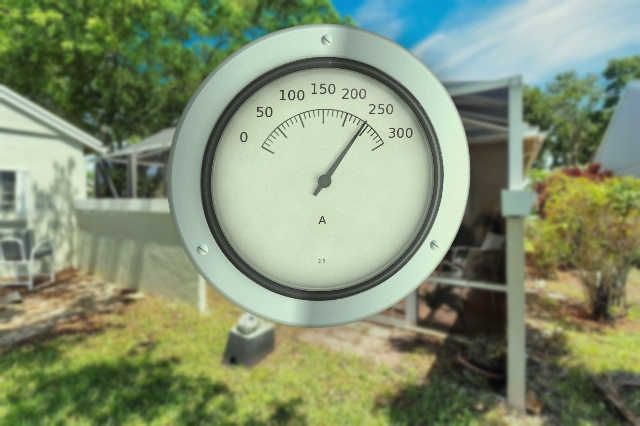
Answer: 240; A
